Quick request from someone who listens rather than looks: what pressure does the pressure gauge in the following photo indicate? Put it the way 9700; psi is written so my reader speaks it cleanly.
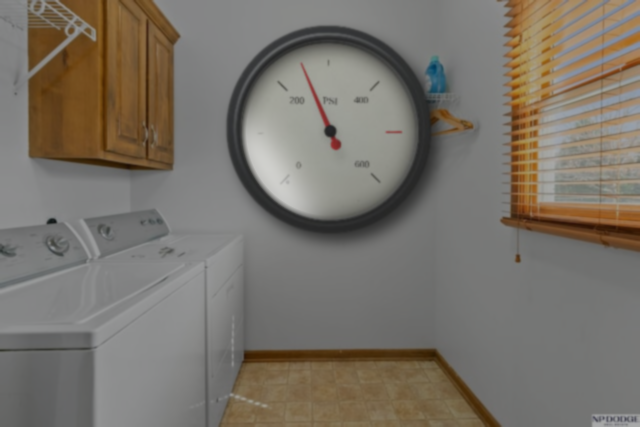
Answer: 250; psi
